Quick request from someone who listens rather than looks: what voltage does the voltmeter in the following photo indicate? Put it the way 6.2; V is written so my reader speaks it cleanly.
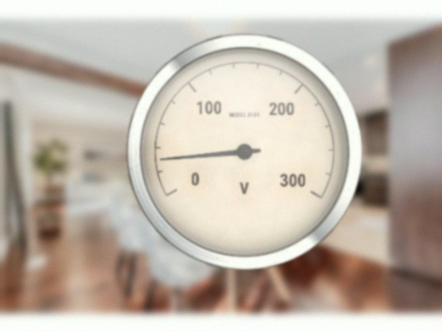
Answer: 30; V
